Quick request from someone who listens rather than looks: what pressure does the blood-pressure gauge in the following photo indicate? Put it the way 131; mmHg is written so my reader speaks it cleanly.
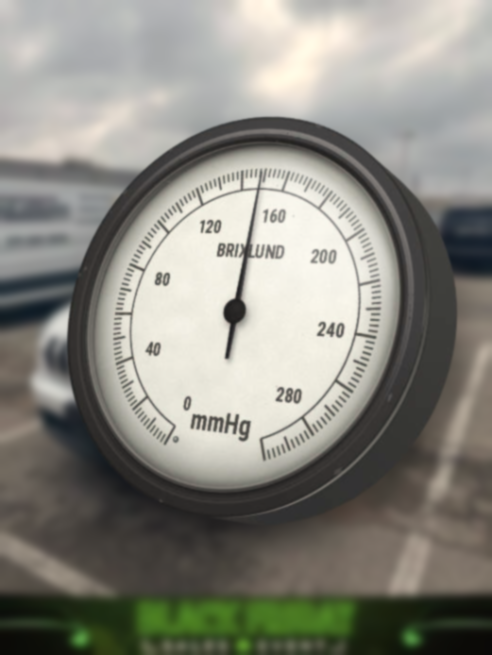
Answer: 150; mmHg
